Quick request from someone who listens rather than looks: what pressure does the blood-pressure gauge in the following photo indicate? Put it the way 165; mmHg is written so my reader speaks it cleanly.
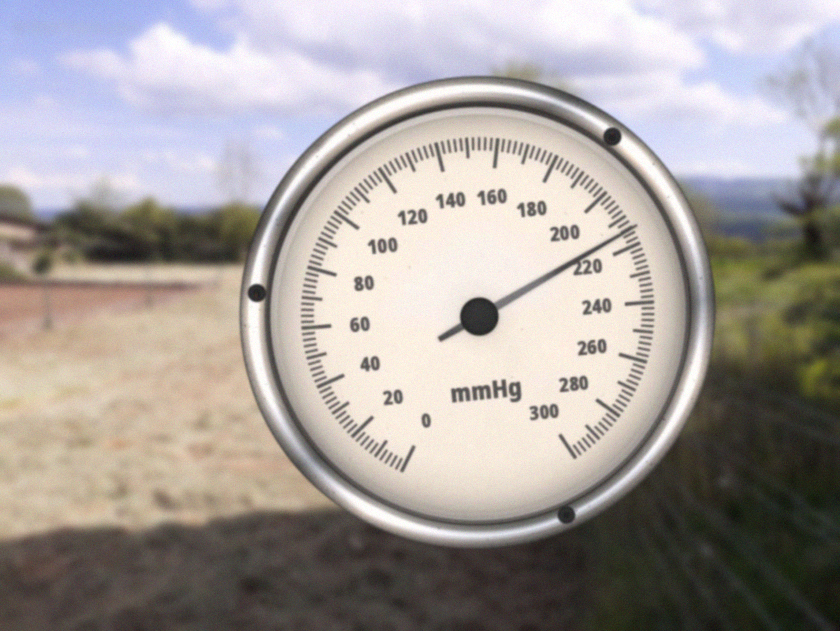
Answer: 214; mmHg
